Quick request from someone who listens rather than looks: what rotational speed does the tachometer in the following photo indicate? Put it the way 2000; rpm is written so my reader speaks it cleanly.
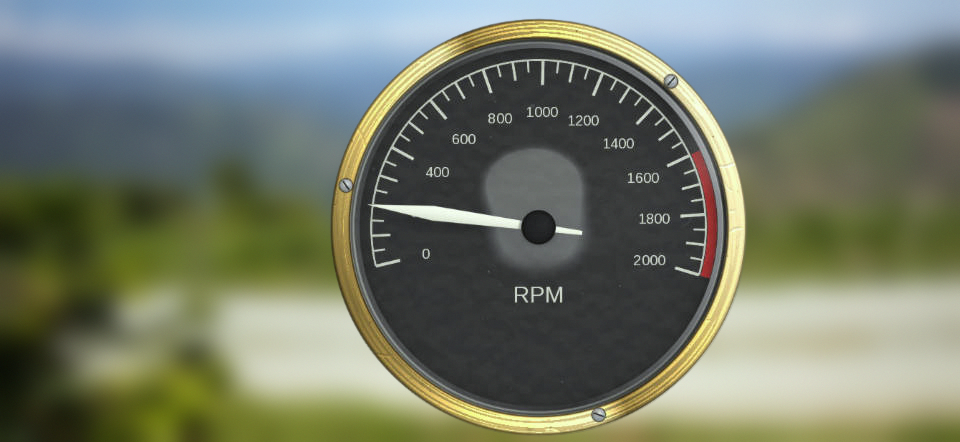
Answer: 200; rpm
